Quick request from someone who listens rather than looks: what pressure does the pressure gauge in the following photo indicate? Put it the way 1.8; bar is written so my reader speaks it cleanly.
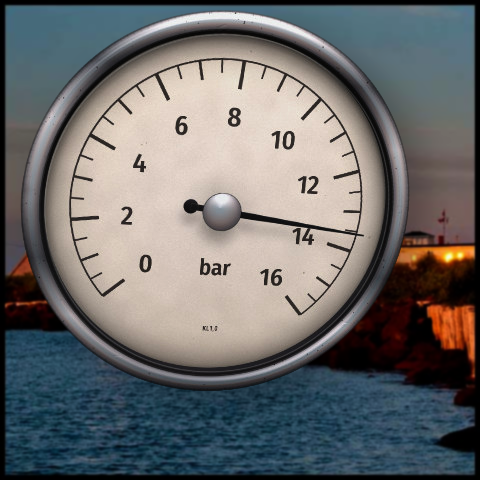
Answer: 13.5; bar
